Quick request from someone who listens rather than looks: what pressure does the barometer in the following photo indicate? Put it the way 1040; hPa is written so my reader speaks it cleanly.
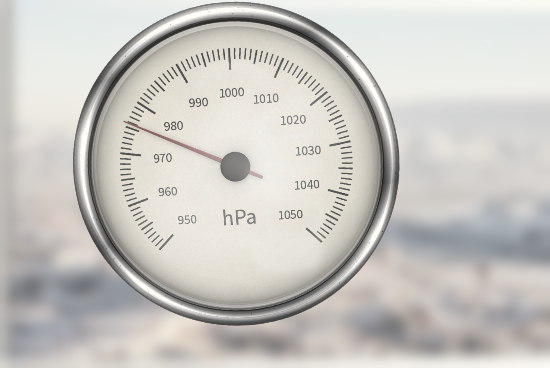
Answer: 976; hPa
